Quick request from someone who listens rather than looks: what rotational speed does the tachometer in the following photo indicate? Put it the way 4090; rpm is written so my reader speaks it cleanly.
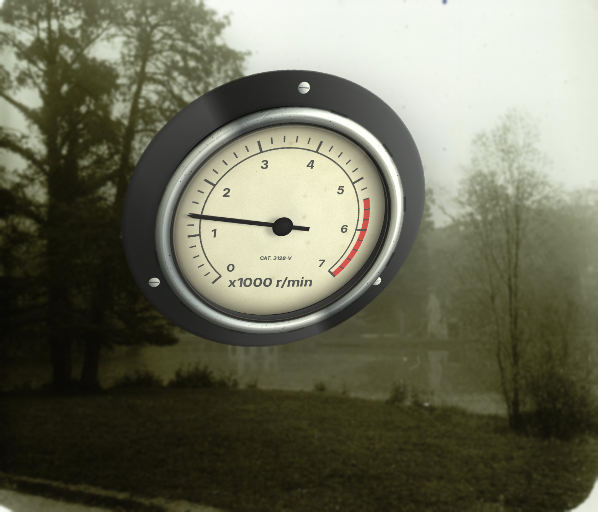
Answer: 1400; rpm
